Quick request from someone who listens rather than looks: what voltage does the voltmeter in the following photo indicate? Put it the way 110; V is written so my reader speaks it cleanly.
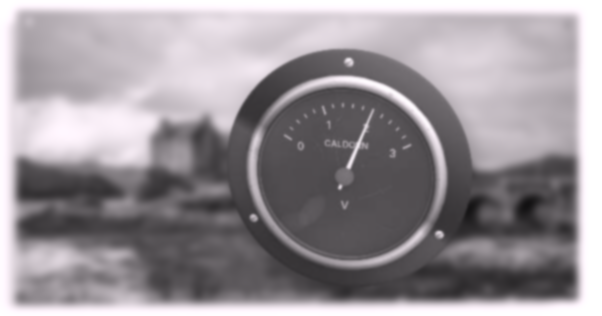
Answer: 2; V
